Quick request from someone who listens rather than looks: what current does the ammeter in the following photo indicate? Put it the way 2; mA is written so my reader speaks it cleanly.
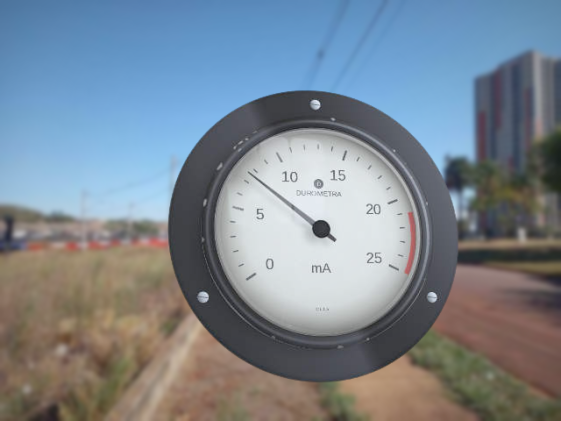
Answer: 7.5; mA
